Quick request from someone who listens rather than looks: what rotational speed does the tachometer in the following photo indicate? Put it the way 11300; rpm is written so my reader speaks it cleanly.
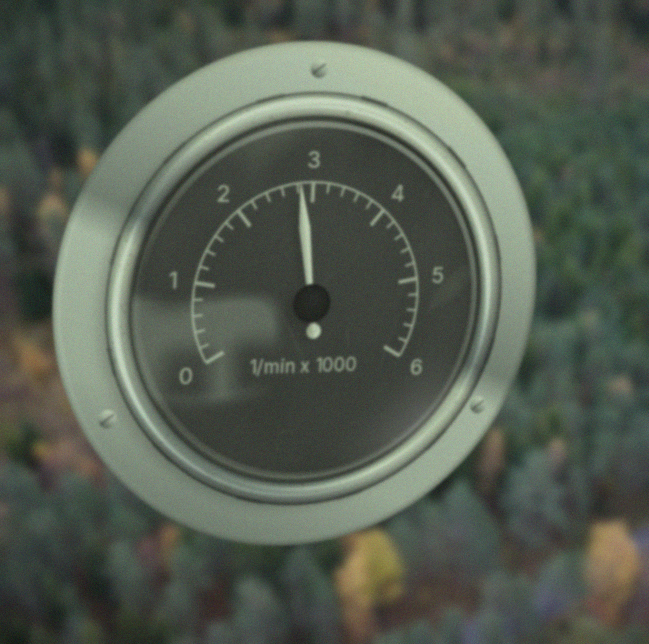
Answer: 2800; rpm
